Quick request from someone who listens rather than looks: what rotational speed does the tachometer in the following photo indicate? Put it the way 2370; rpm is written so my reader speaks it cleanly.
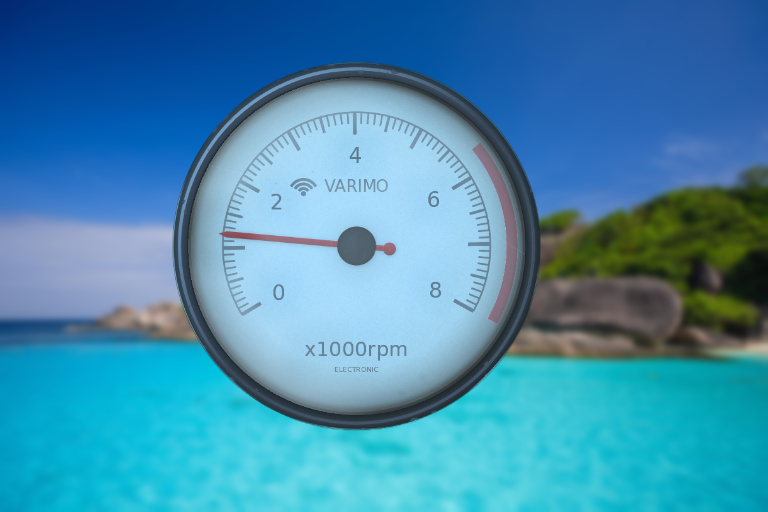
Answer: 1200; rpm
